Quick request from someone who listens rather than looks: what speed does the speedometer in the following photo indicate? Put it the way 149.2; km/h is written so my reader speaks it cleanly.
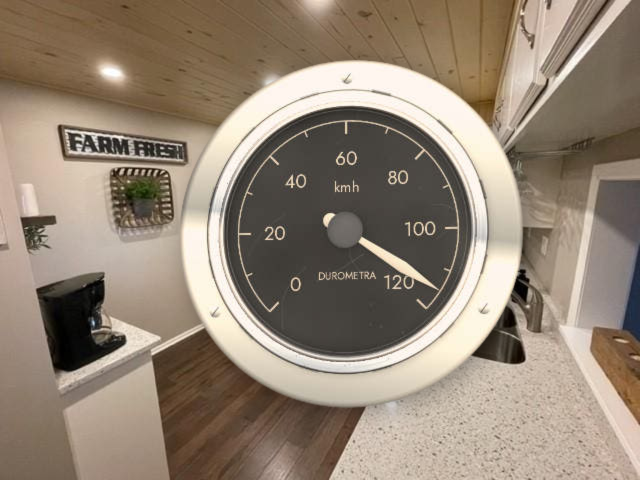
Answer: 115; km/h
